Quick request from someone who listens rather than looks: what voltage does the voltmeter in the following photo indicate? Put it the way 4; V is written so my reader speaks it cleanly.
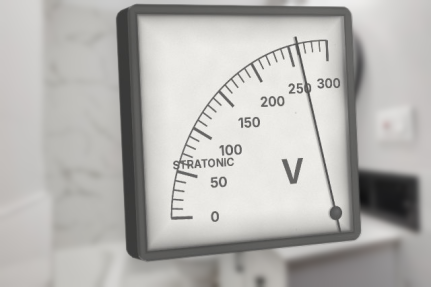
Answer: 260; V
